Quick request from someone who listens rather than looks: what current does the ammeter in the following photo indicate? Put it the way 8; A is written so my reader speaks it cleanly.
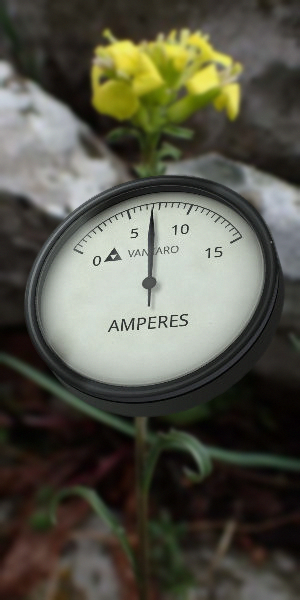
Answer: 7; A
